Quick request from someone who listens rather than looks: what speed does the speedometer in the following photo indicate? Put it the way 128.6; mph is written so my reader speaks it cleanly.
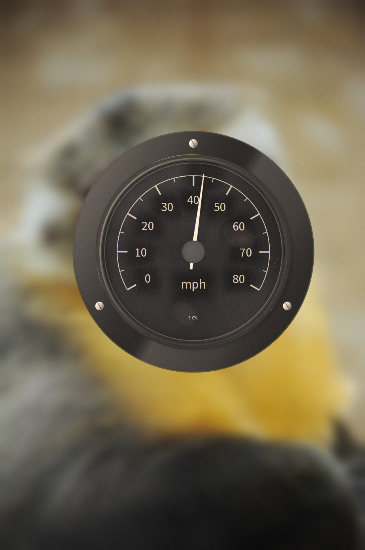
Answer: 42.5; mph
